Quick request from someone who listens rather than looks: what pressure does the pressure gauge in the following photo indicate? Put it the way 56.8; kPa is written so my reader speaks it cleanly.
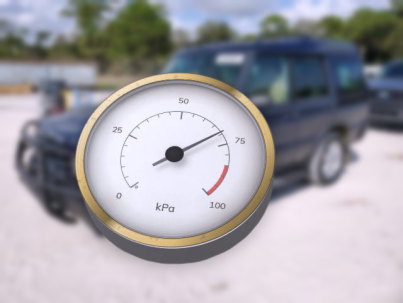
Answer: 70; kPa
